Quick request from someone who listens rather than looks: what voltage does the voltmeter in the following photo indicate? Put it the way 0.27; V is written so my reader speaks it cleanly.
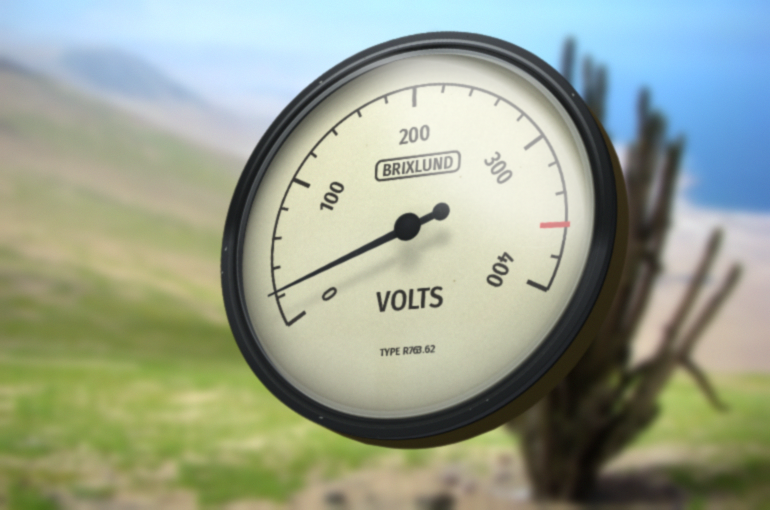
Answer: 20; V
